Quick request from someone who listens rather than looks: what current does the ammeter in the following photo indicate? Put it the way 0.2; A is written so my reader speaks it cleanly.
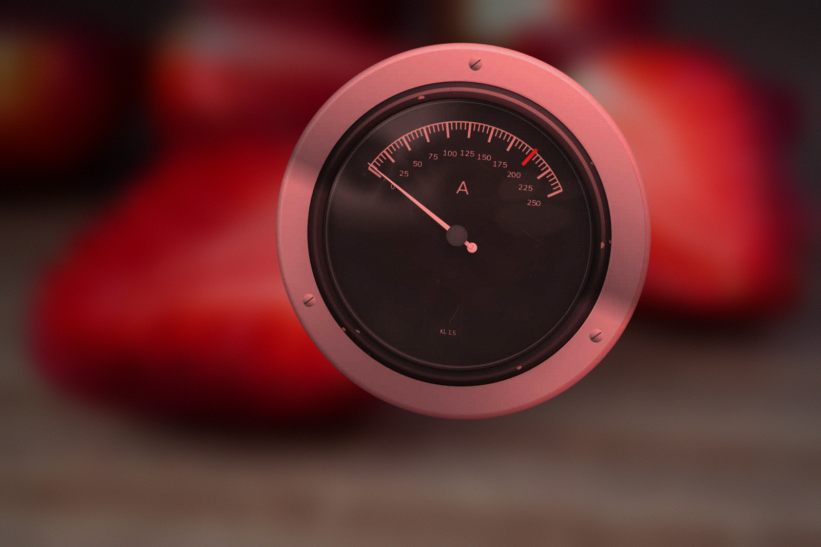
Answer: 5; A
